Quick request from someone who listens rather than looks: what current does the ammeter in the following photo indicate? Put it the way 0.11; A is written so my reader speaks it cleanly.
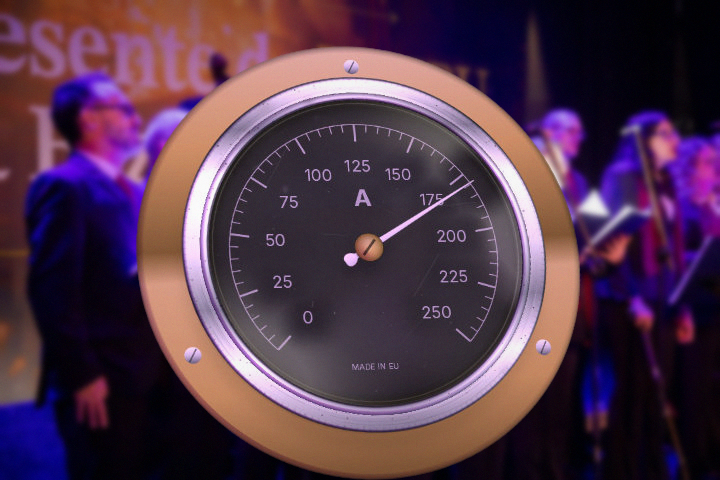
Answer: 180; A
